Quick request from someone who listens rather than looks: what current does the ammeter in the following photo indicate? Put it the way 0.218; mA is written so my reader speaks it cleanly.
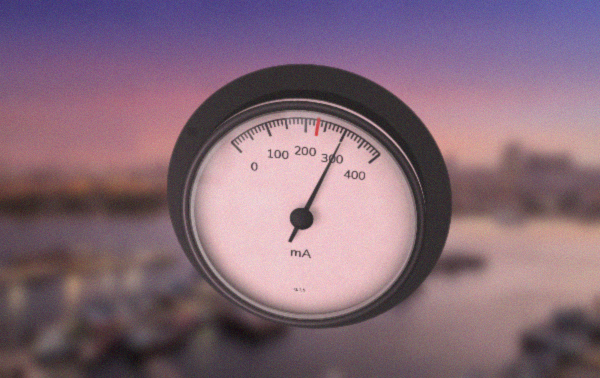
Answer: 300; mA
